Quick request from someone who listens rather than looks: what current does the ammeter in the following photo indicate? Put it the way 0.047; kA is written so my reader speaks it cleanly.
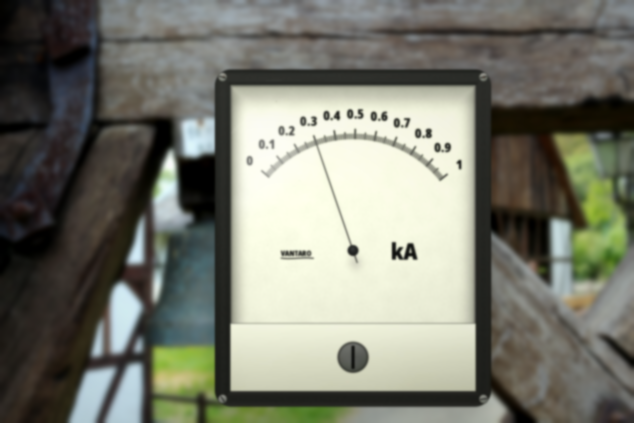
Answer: 0.3; kA
